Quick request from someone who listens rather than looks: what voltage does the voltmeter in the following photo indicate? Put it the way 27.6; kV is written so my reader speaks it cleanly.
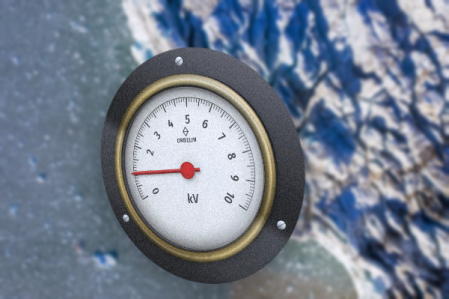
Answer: 1; kV
